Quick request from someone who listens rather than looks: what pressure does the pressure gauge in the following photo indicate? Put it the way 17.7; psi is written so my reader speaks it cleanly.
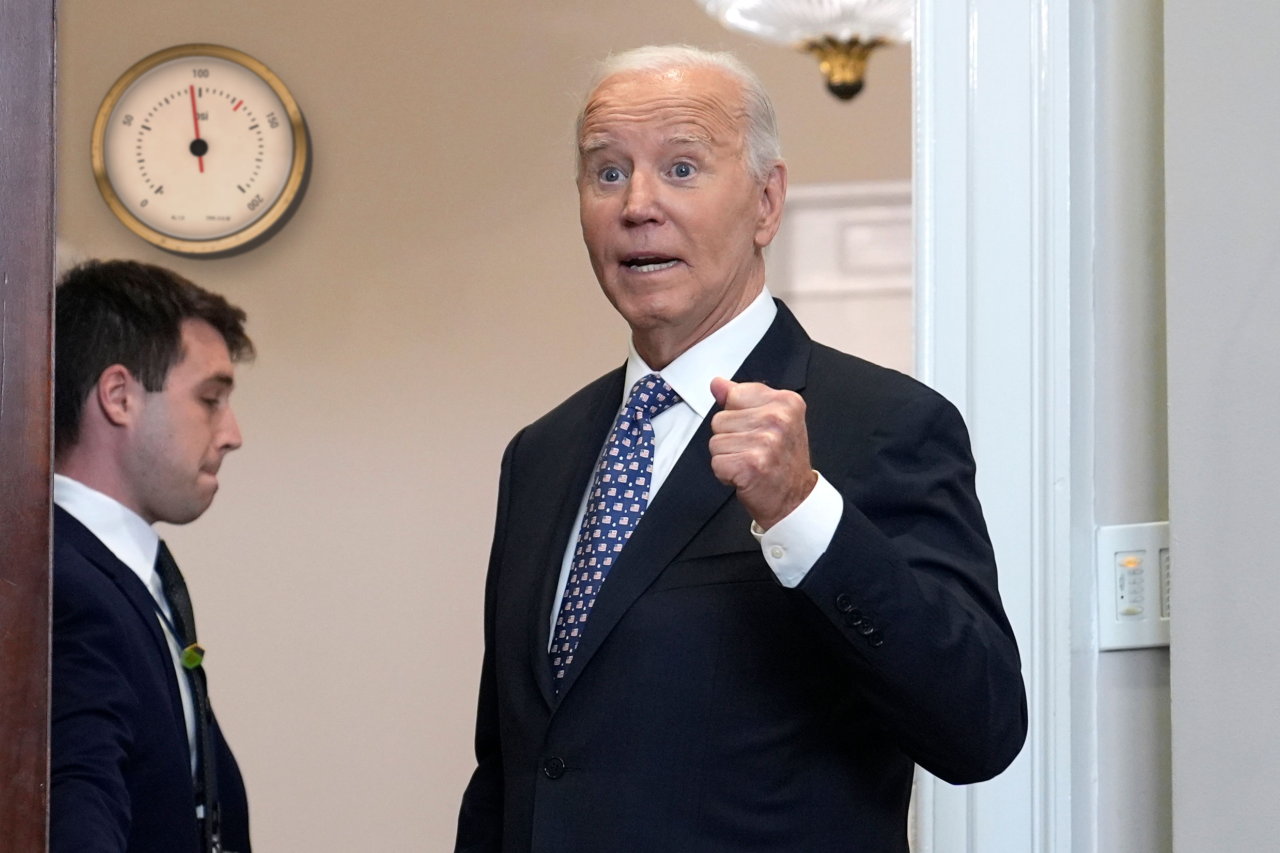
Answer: 95; psi
